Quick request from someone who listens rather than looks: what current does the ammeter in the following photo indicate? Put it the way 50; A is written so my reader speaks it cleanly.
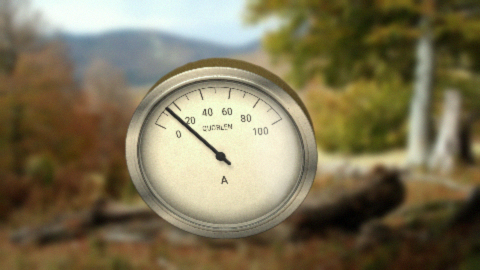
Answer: 15; A
